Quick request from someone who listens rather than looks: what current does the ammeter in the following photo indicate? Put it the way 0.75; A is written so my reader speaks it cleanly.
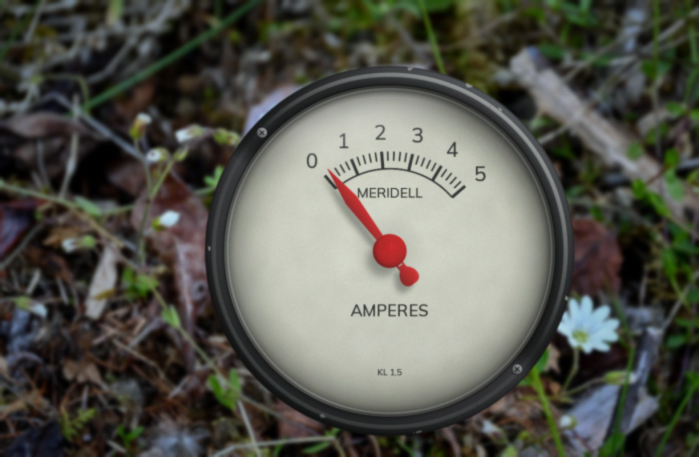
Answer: 0.2; A
